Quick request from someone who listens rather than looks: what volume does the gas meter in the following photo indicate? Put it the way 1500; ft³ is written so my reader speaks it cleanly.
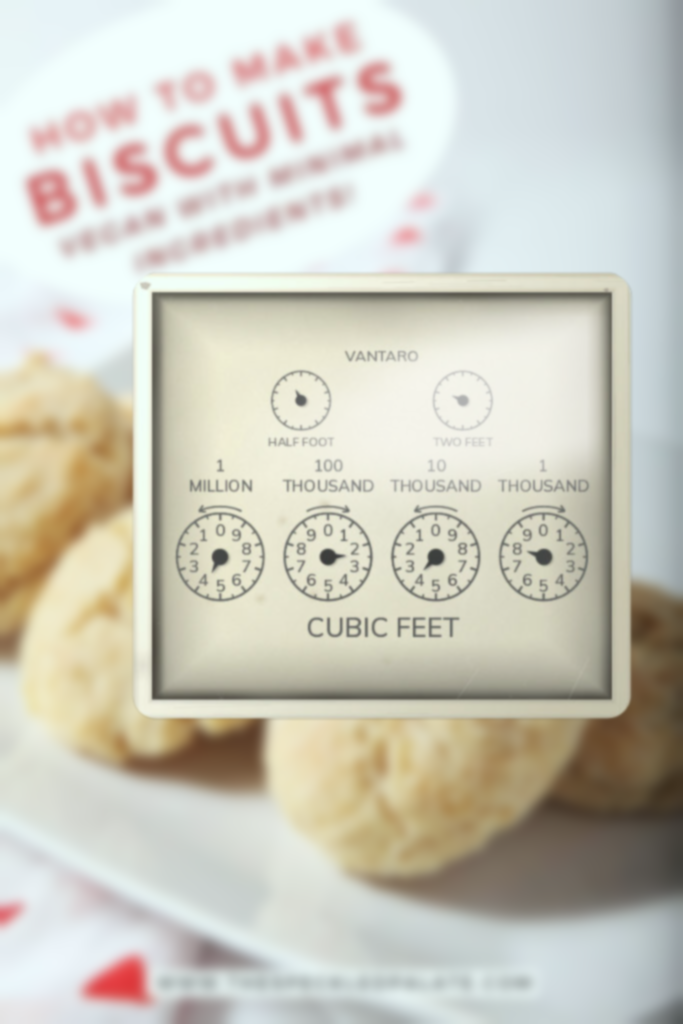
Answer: 423800; ft³
